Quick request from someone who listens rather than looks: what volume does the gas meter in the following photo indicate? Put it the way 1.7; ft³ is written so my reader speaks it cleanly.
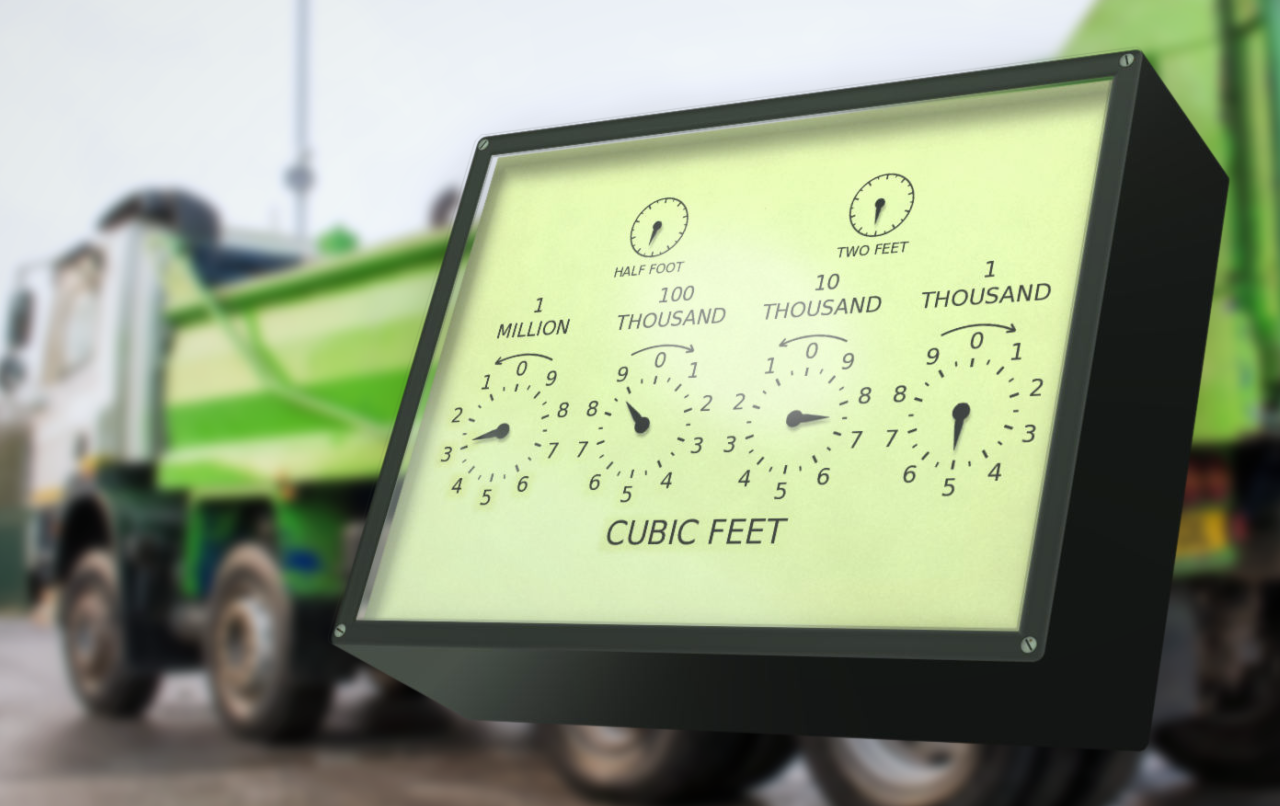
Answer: 287500; ft³
